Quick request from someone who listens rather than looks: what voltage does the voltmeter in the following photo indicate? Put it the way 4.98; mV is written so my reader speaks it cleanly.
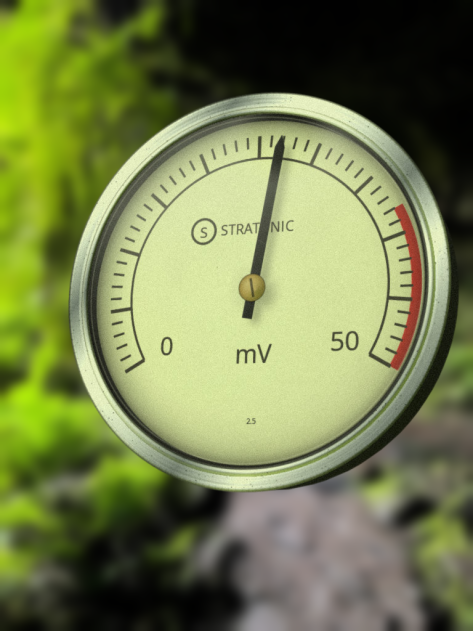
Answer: 27; mV
